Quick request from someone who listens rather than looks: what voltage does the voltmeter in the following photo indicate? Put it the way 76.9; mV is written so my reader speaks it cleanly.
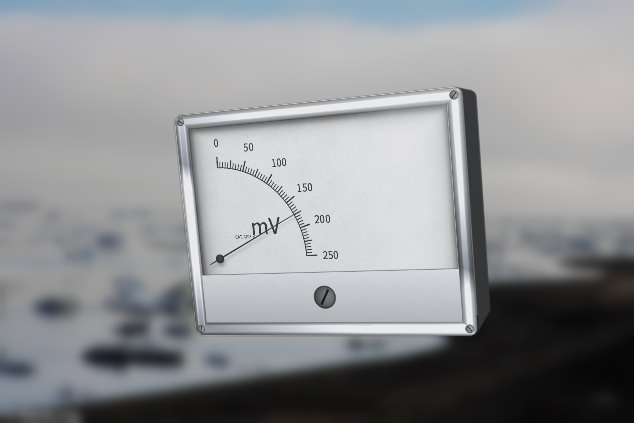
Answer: 175; mV
